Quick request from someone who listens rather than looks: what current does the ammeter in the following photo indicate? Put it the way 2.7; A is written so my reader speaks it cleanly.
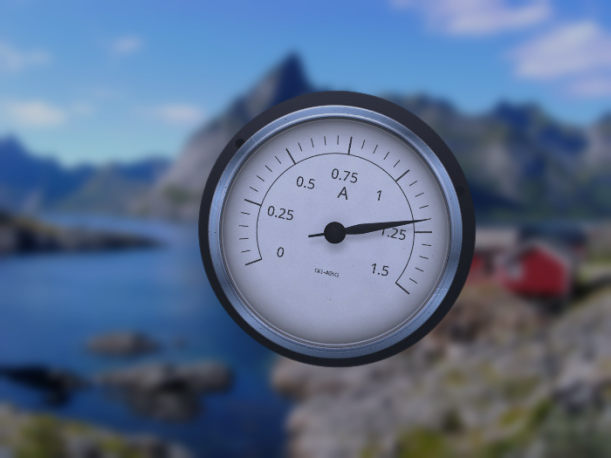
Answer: 1.2; A
